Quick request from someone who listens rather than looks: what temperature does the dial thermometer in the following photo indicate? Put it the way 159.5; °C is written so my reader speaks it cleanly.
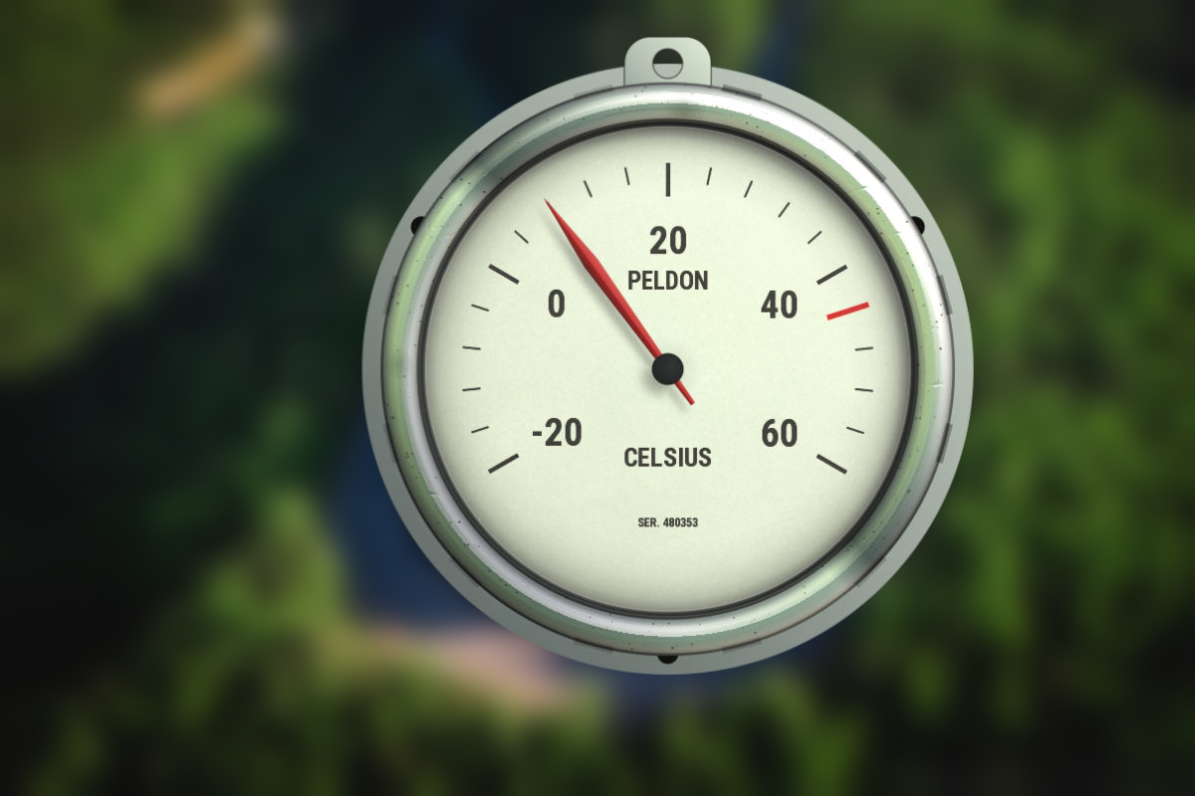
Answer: 8; °C
